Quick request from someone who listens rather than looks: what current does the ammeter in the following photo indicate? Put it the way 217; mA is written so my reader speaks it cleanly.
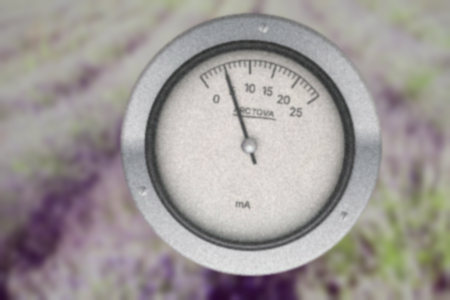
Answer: 5; mA
